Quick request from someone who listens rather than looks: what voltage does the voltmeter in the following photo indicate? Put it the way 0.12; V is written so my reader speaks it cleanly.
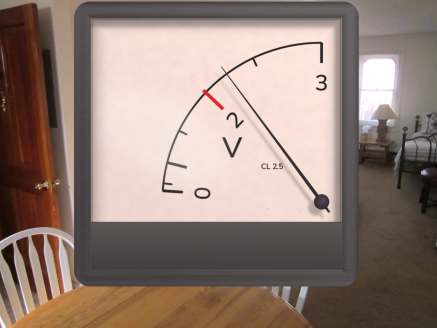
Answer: 2.25; V
